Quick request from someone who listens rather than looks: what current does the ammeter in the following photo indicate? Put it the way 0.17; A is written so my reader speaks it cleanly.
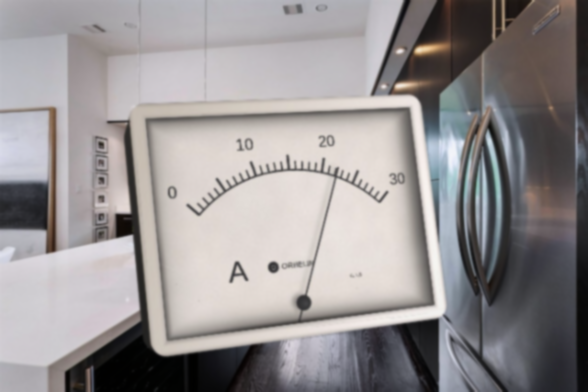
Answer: 22; A
